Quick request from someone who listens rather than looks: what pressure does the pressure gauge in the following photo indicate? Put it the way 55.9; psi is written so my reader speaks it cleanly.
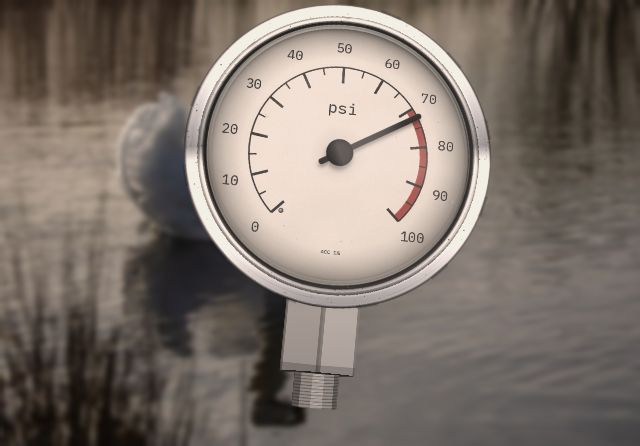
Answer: 72.5; psi
